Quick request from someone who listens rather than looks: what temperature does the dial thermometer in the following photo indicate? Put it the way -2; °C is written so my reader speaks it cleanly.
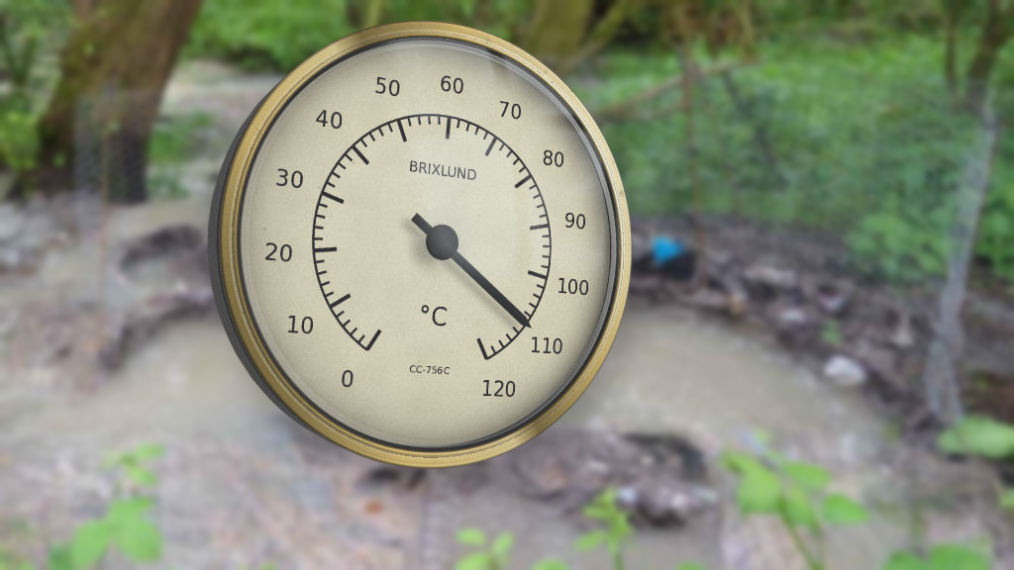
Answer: 110; °C
